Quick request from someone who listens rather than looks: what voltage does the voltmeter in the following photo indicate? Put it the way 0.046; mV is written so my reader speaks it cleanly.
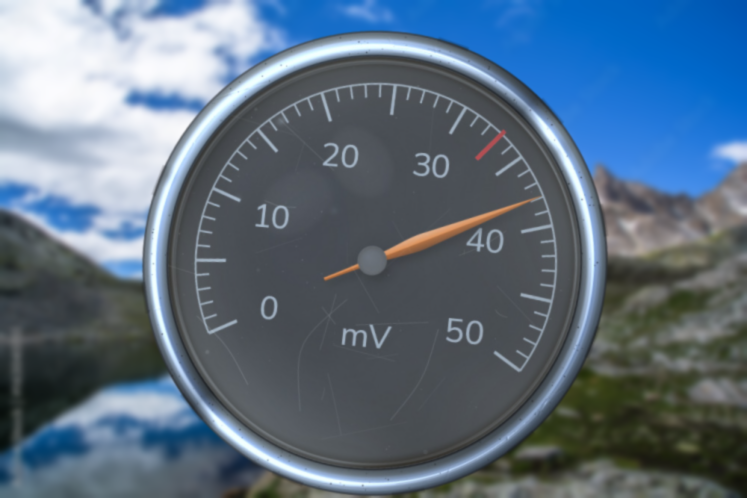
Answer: 38; mV
